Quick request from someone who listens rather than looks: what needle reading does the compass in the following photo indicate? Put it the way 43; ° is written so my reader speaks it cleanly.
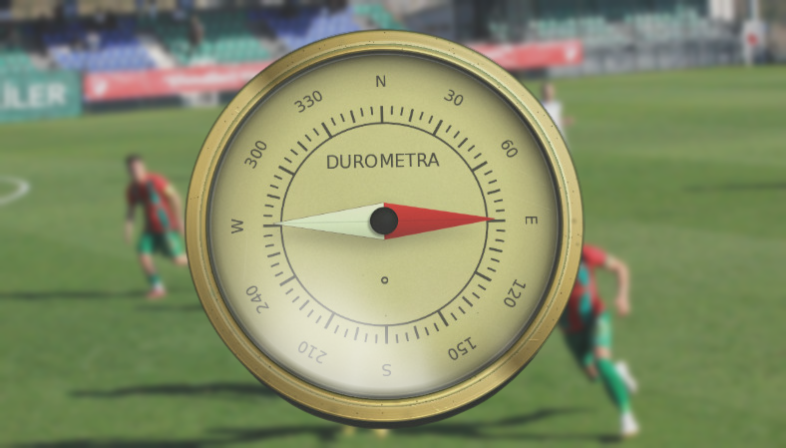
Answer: 90; °
